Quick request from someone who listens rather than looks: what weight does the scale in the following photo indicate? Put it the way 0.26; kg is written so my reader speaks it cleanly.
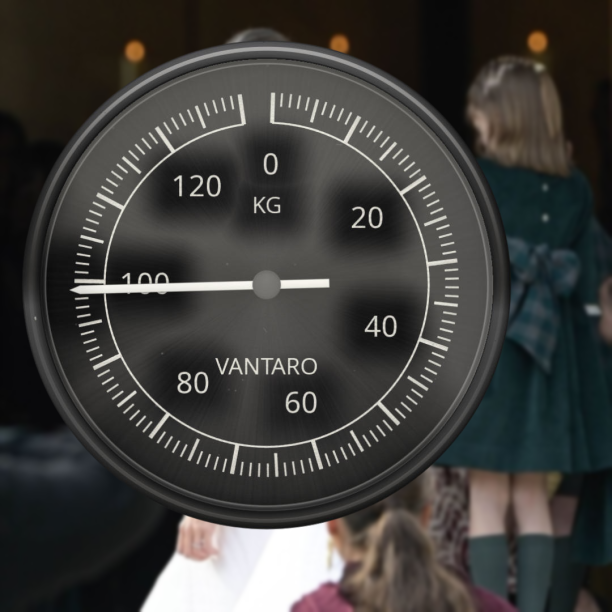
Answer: 99; kg
